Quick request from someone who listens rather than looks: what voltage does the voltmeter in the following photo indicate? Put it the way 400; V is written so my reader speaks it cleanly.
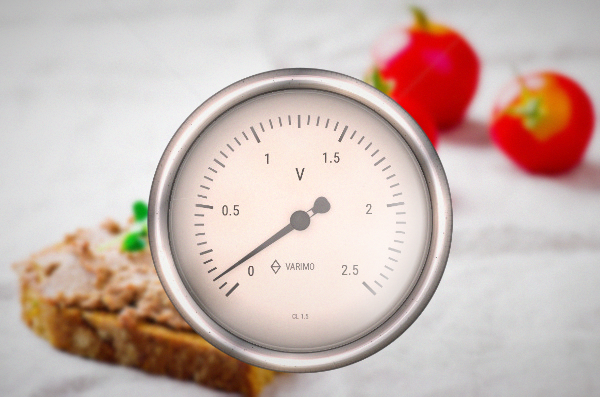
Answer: 0.1; V
